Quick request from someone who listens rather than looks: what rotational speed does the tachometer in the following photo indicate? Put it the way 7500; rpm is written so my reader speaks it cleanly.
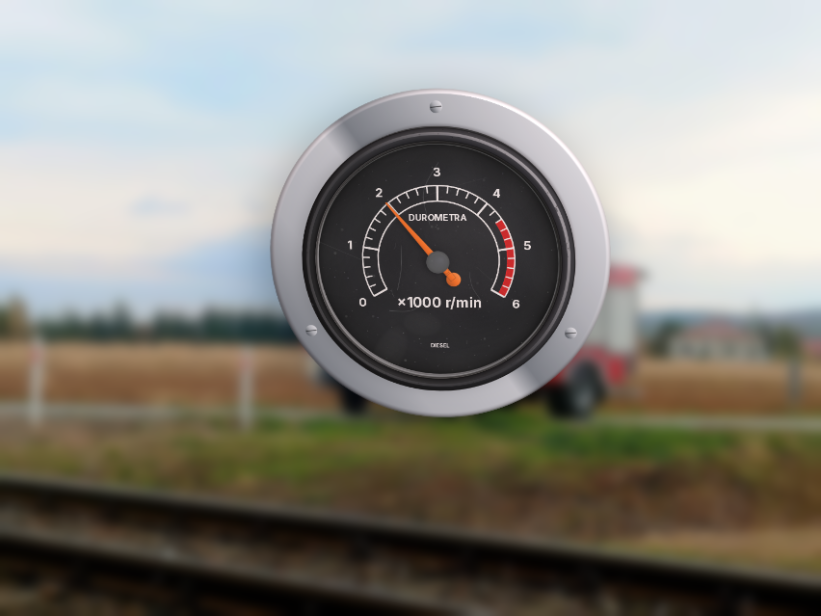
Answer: 2000; rpm
